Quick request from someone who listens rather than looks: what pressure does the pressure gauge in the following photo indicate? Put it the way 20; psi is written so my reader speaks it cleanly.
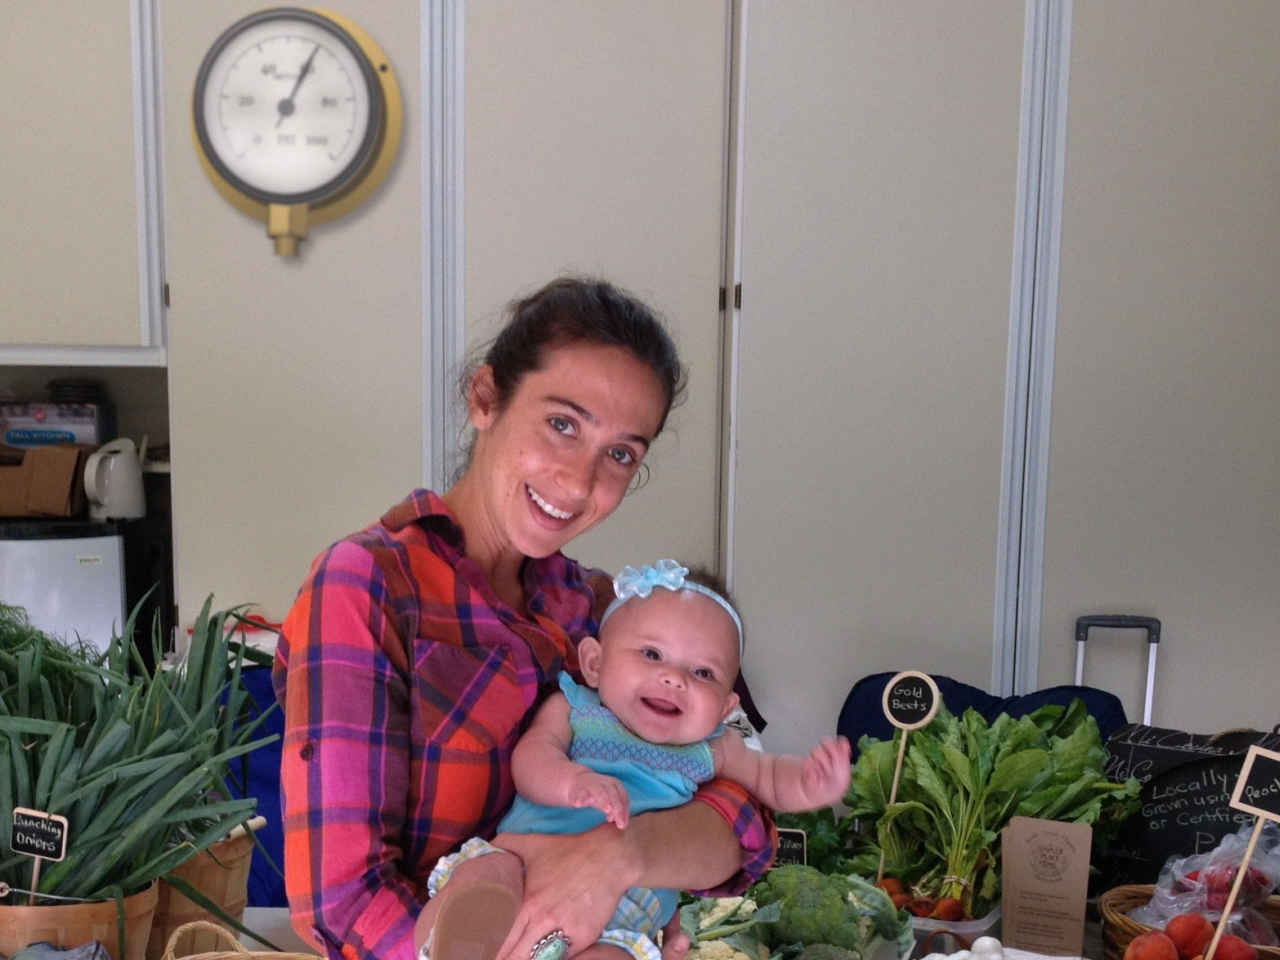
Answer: 60; psi
